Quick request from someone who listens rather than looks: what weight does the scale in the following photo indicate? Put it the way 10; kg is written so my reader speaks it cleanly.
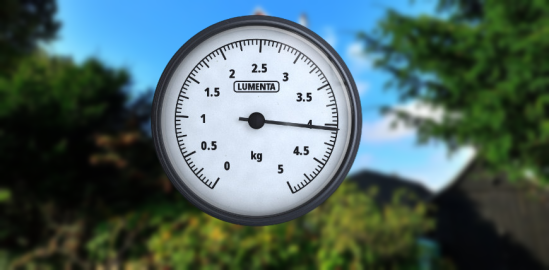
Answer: 4.05; kg
